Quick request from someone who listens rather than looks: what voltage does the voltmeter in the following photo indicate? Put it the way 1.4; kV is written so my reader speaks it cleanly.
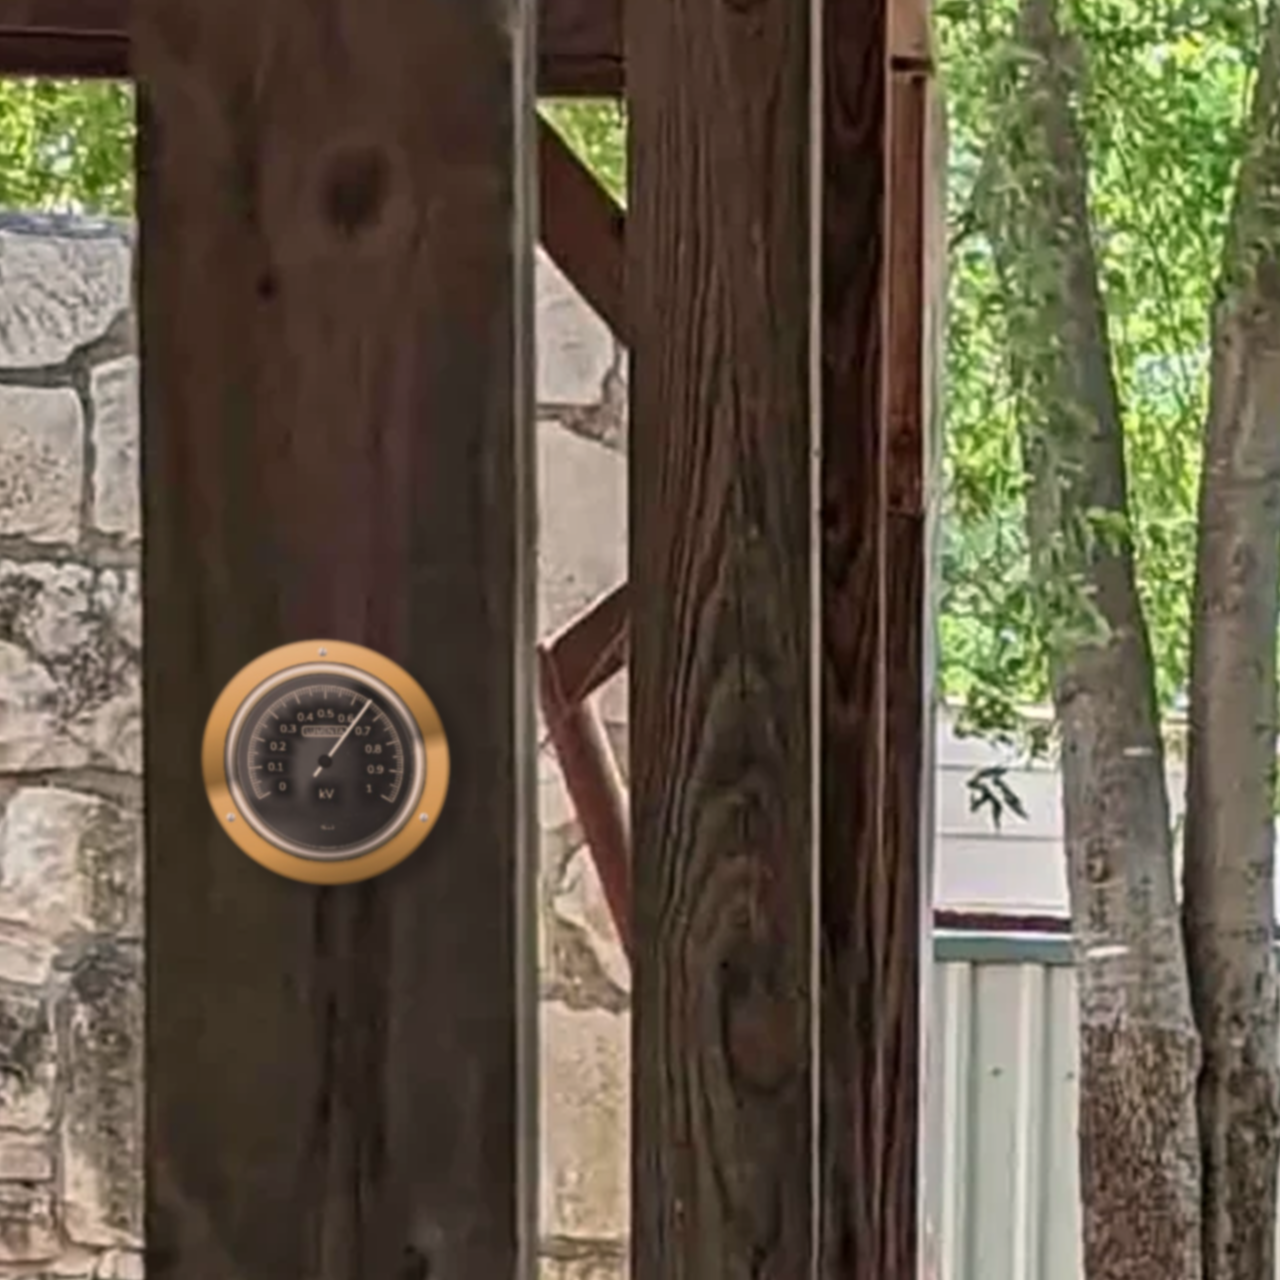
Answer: 0.65; kV
